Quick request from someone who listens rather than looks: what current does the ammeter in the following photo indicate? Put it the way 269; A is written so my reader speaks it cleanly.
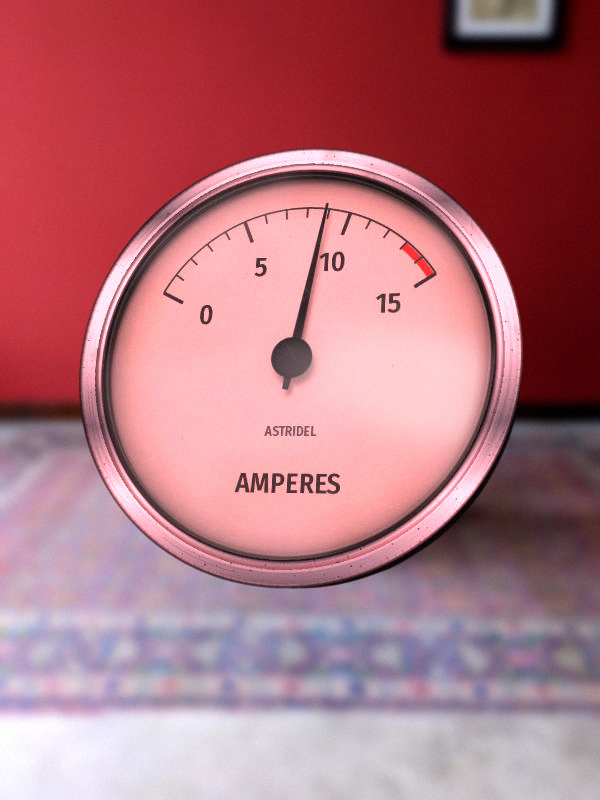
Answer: 9; A
